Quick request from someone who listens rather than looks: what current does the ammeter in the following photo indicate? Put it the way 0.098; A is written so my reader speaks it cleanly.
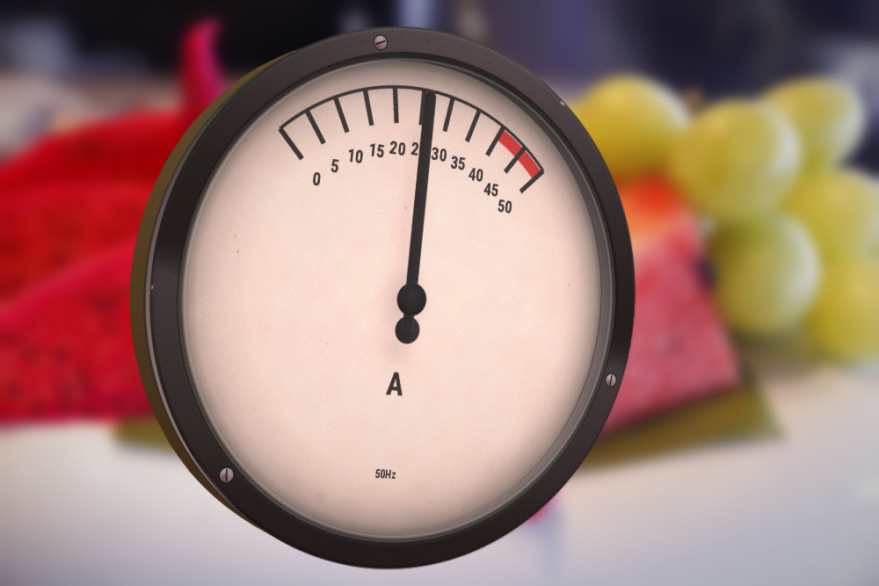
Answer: 25; A
